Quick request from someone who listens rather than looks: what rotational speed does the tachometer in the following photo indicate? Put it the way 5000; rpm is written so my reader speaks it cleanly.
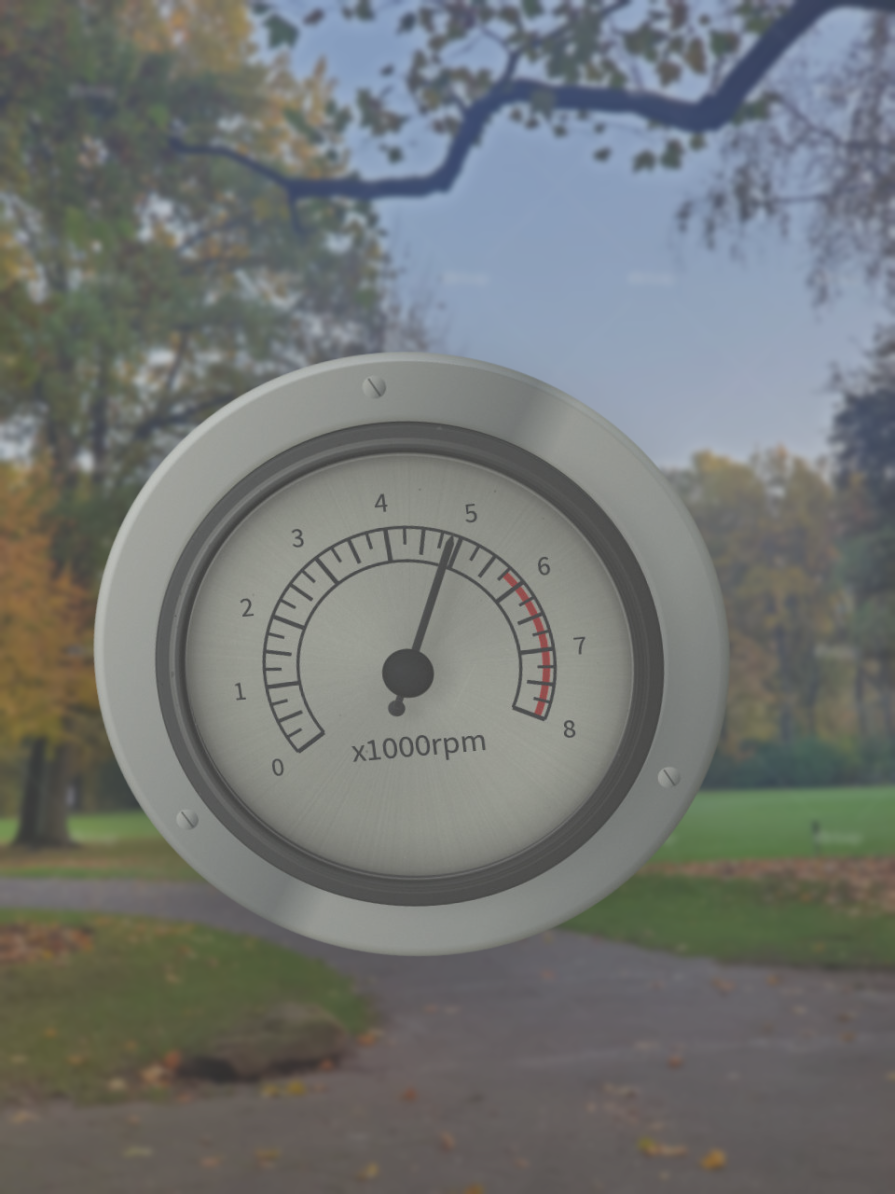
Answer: 4875; rpm
